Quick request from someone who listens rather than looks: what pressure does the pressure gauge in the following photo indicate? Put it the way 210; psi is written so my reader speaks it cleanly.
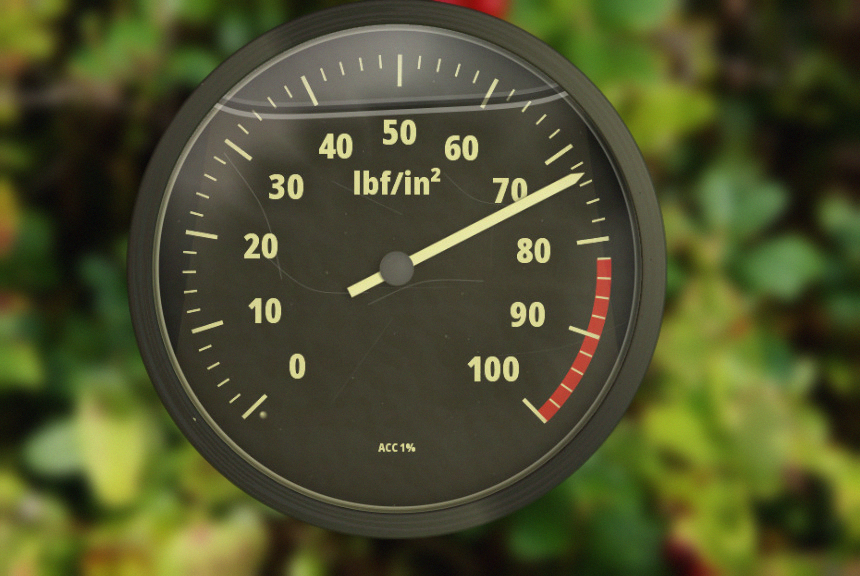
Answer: 73; psi
